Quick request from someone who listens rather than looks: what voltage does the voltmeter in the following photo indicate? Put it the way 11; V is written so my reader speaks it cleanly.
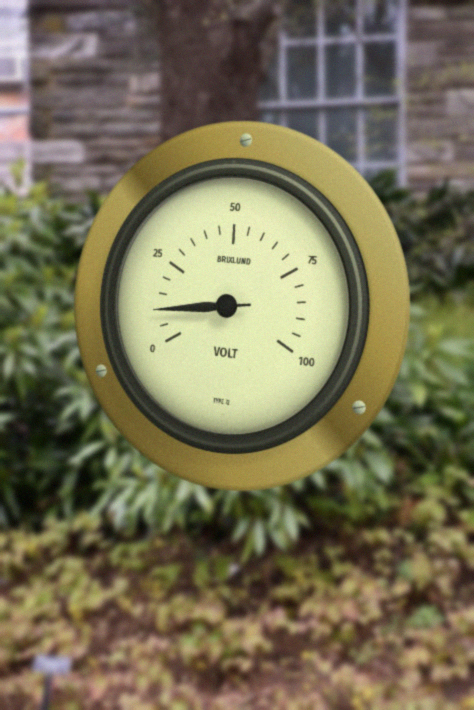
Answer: 10; V
